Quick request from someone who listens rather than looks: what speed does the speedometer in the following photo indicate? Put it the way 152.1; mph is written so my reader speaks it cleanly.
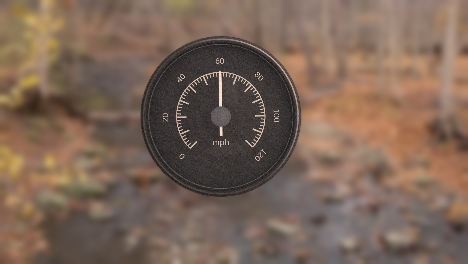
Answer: 60; mph
